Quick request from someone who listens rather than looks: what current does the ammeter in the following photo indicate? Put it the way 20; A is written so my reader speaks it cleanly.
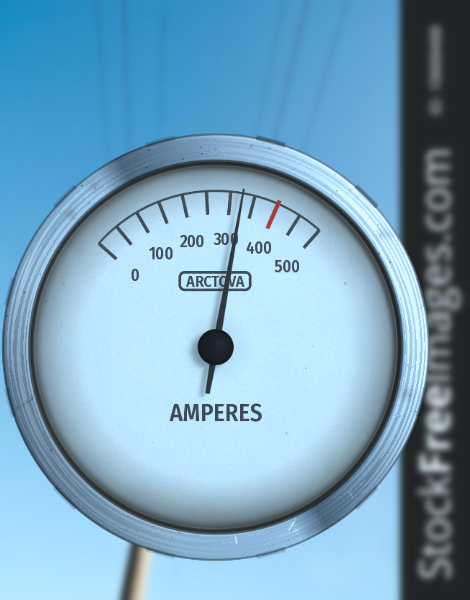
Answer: 325; A
